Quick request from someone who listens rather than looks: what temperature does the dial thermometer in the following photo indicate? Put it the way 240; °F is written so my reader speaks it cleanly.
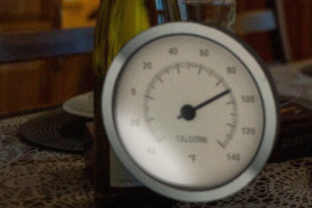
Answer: 90; °F
